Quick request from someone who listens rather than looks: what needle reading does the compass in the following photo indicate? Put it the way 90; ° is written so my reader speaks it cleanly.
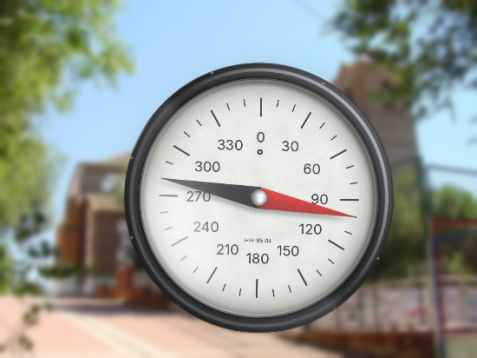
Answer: 100; °
